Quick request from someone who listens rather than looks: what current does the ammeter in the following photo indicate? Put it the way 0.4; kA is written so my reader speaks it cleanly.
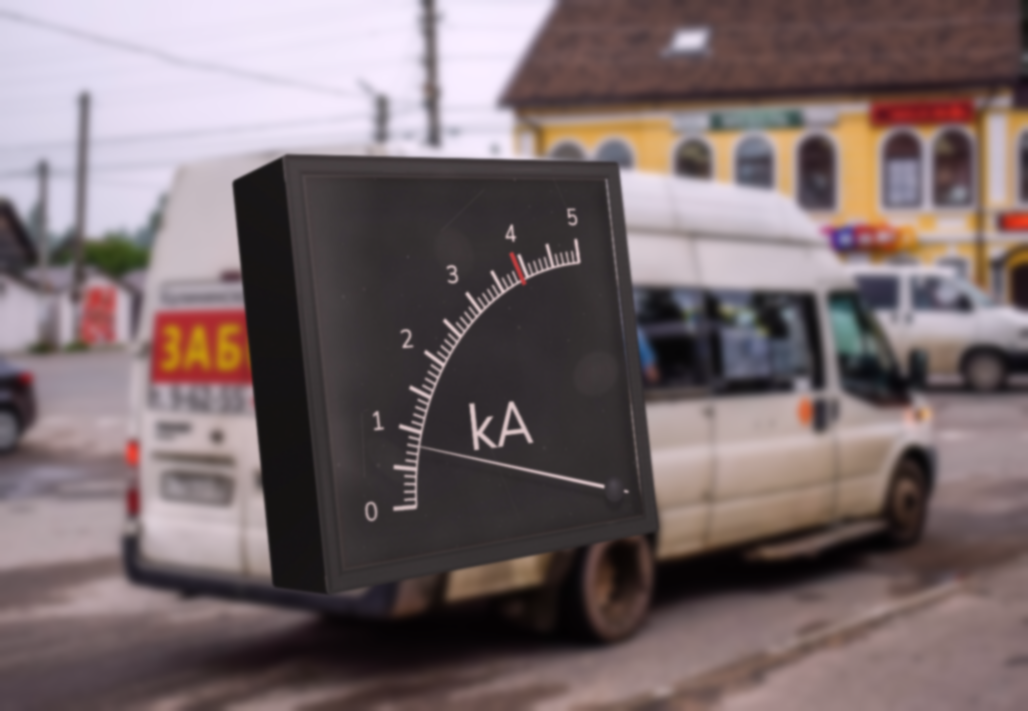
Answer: 0.8; kA
